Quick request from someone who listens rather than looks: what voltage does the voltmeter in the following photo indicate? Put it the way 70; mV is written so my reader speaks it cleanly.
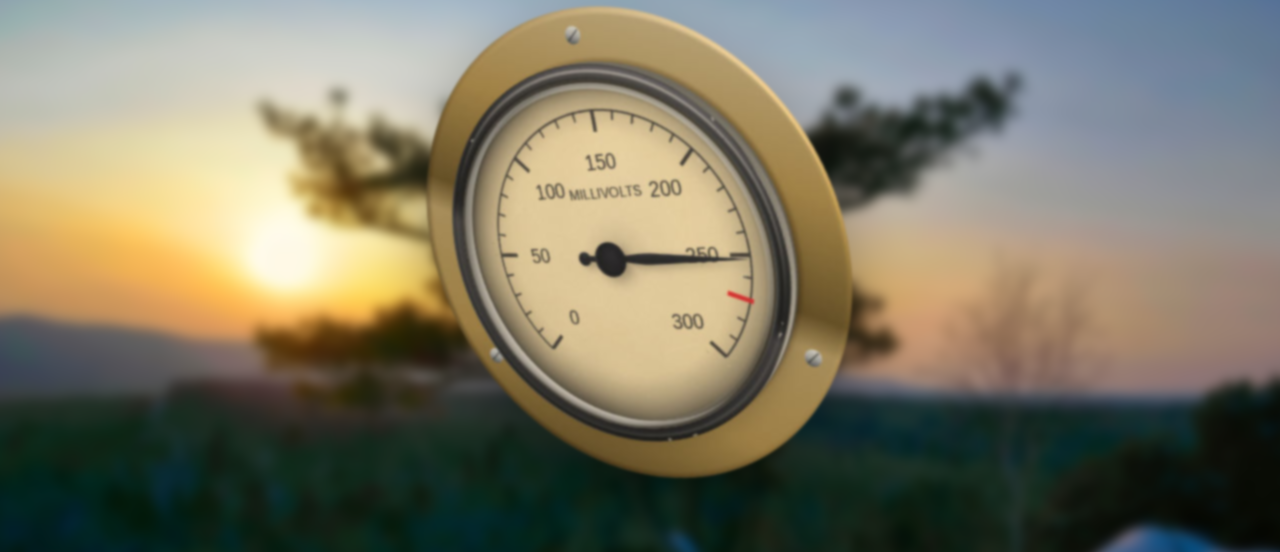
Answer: 250; mV
